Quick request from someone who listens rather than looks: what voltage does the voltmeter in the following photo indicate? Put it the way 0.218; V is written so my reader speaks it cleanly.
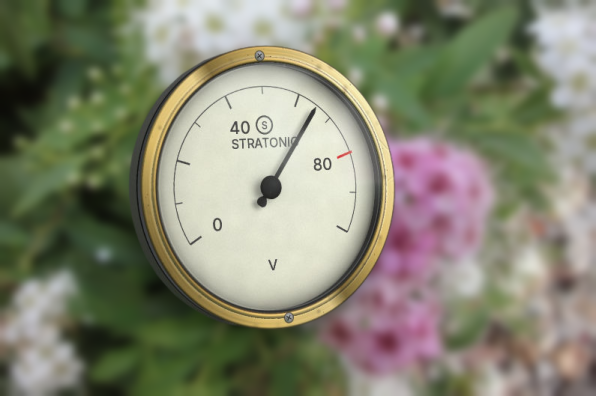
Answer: 65; V
